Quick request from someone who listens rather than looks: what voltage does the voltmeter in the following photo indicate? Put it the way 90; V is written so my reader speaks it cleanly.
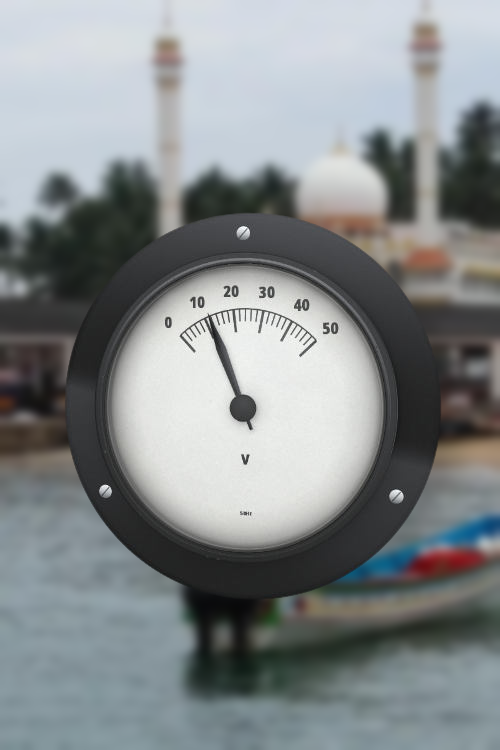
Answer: 12; V
